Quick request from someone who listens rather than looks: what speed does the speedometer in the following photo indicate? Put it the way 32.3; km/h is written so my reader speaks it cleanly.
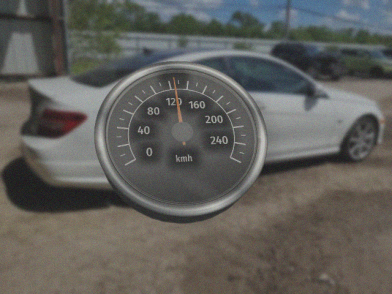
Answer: 125; km/h
